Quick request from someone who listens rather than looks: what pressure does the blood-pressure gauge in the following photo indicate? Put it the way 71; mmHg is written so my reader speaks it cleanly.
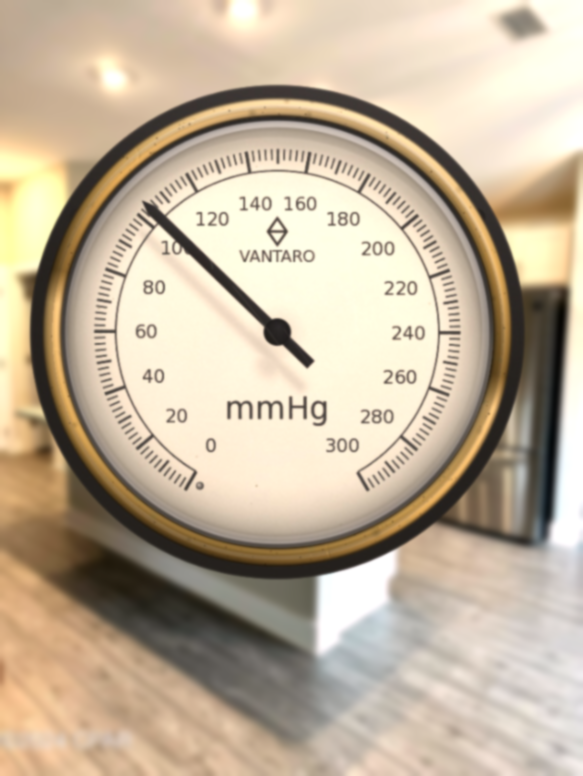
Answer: 104; mmHg
